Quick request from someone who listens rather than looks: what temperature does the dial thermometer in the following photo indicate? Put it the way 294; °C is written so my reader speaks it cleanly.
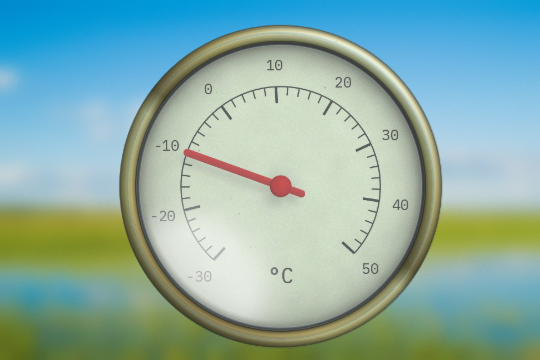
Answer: -10; °C
